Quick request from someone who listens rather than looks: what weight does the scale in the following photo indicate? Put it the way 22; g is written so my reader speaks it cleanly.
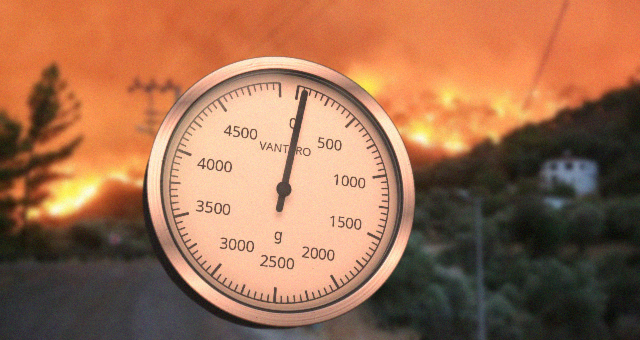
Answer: 50; g
